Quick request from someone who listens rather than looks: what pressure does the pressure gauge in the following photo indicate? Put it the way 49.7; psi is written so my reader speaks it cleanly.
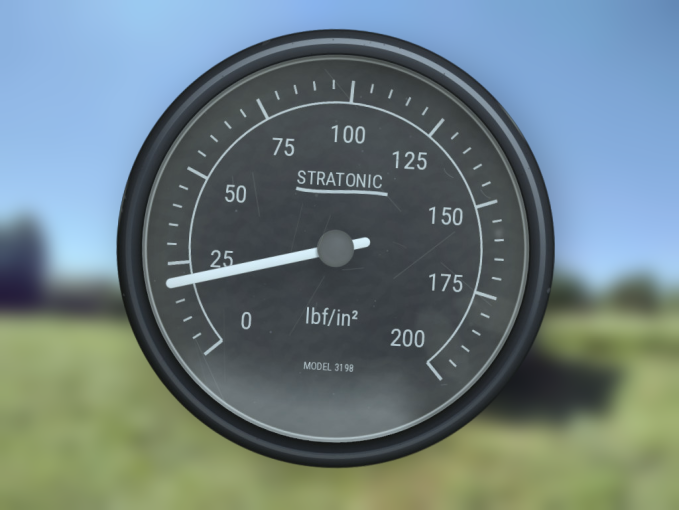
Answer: 20; psi
